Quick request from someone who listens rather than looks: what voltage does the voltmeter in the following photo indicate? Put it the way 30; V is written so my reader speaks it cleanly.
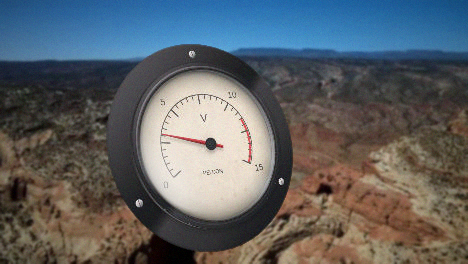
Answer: 3; V
